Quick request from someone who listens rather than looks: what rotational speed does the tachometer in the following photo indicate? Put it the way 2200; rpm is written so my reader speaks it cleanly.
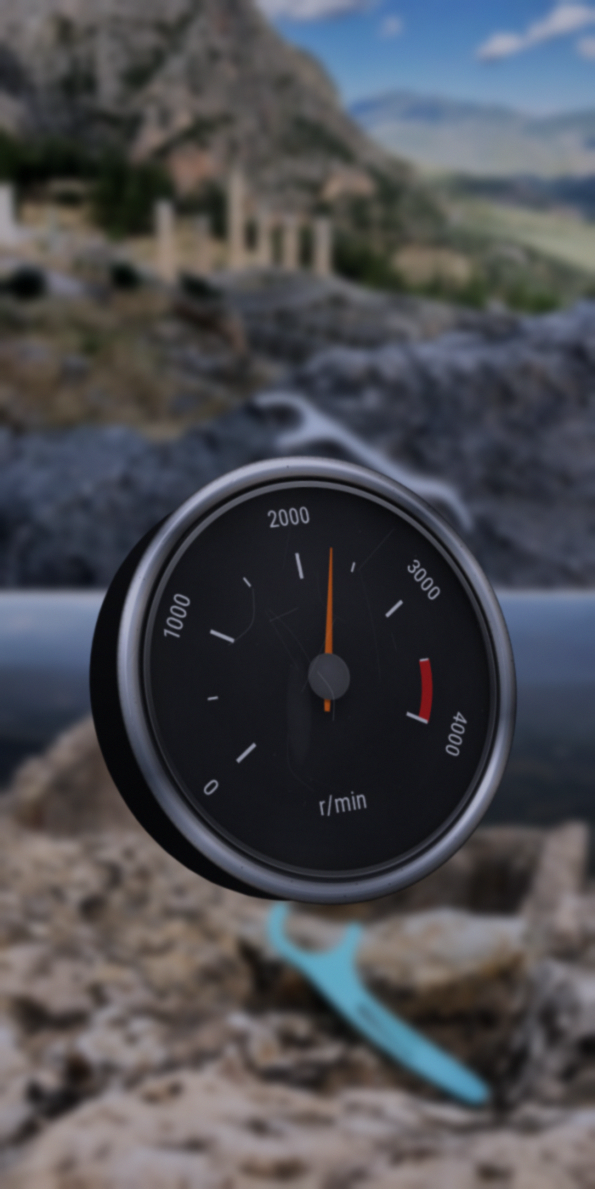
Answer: 2250; rpm
